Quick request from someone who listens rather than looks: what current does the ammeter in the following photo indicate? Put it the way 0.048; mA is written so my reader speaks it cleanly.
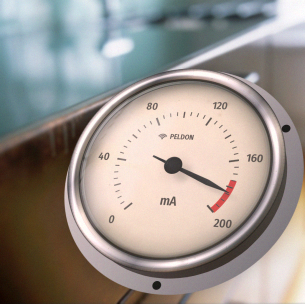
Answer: 185; mA
